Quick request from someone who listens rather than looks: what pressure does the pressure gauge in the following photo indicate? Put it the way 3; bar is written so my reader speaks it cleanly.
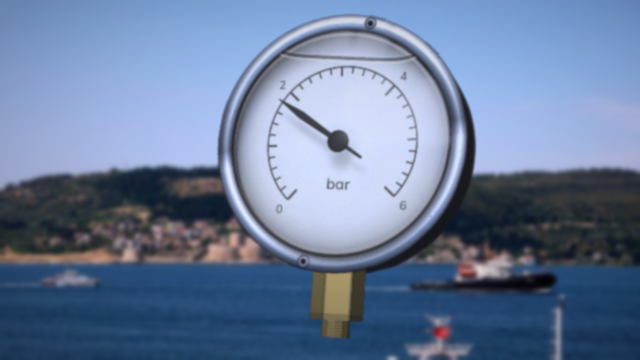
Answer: 1.8; bar
